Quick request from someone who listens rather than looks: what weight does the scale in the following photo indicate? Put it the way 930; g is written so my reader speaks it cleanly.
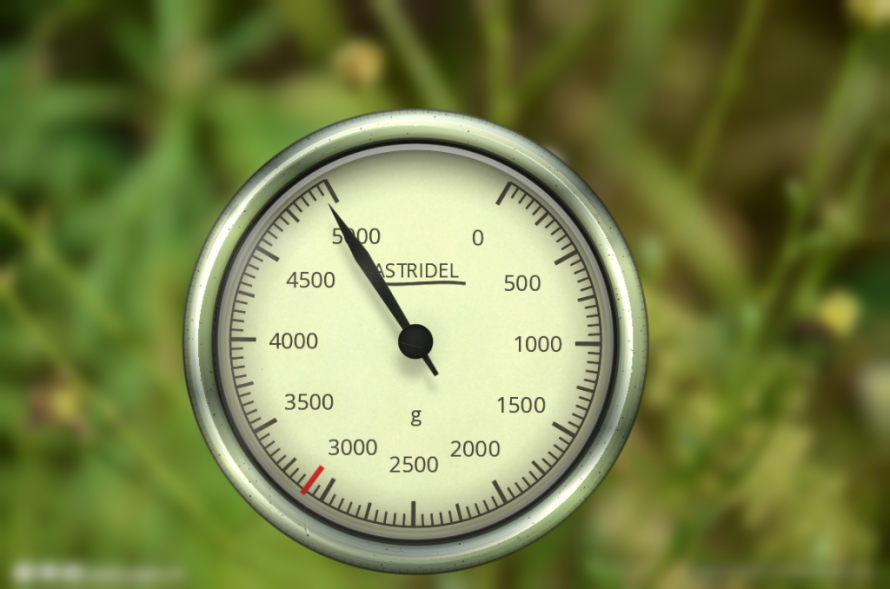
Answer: 4950; g
